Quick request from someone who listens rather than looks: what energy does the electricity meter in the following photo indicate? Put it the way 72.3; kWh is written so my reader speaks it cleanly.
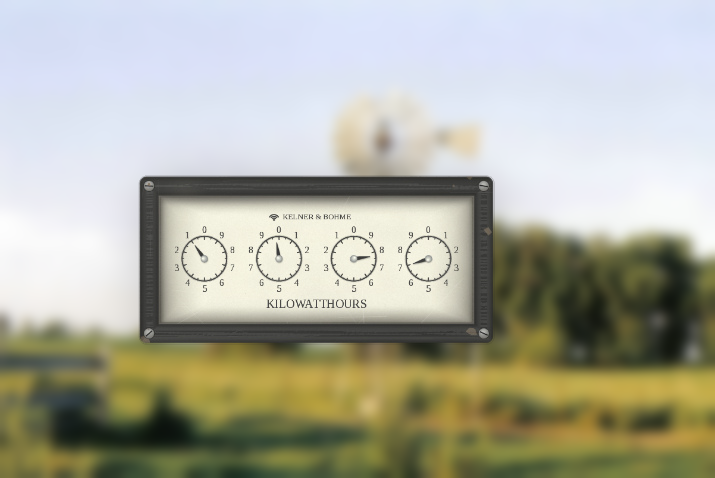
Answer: 977; kWh
